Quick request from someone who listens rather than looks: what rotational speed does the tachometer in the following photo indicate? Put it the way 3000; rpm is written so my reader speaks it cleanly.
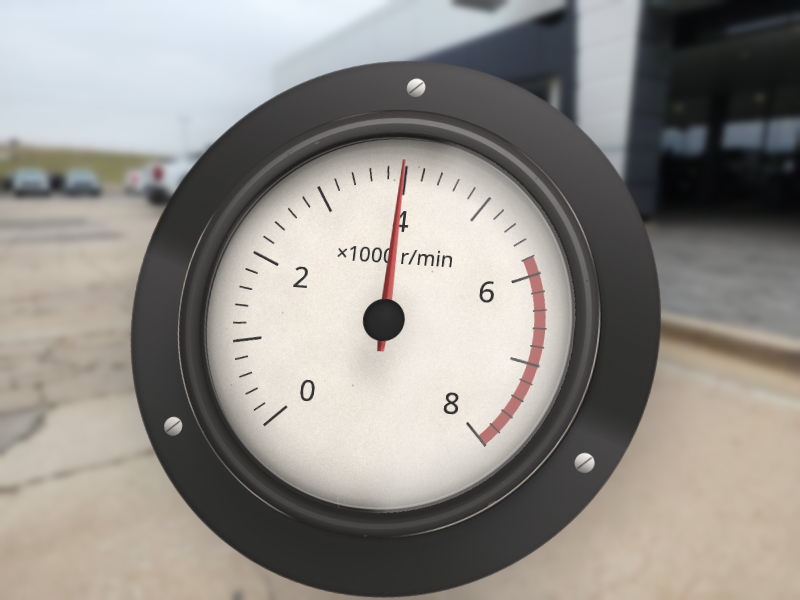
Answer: 4000; rpm
